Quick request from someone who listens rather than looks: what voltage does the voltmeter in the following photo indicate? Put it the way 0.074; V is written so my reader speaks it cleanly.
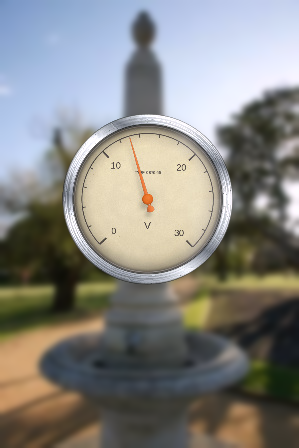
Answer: 13; V
